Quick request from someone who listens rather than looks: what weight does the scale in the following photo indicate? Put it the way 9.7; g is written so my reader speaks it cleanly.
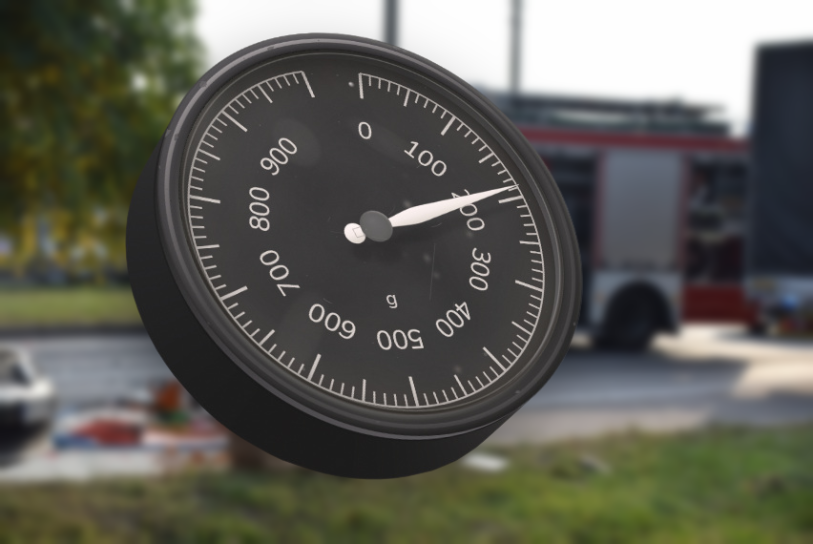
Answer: 190; g
